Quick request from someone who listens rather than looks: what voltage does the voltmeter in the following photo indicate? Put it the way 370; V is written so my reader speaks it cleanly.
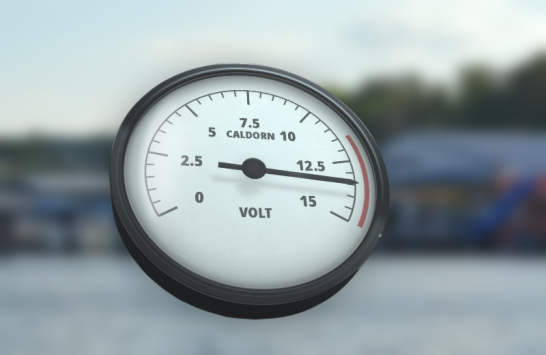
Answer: 13.5; V
